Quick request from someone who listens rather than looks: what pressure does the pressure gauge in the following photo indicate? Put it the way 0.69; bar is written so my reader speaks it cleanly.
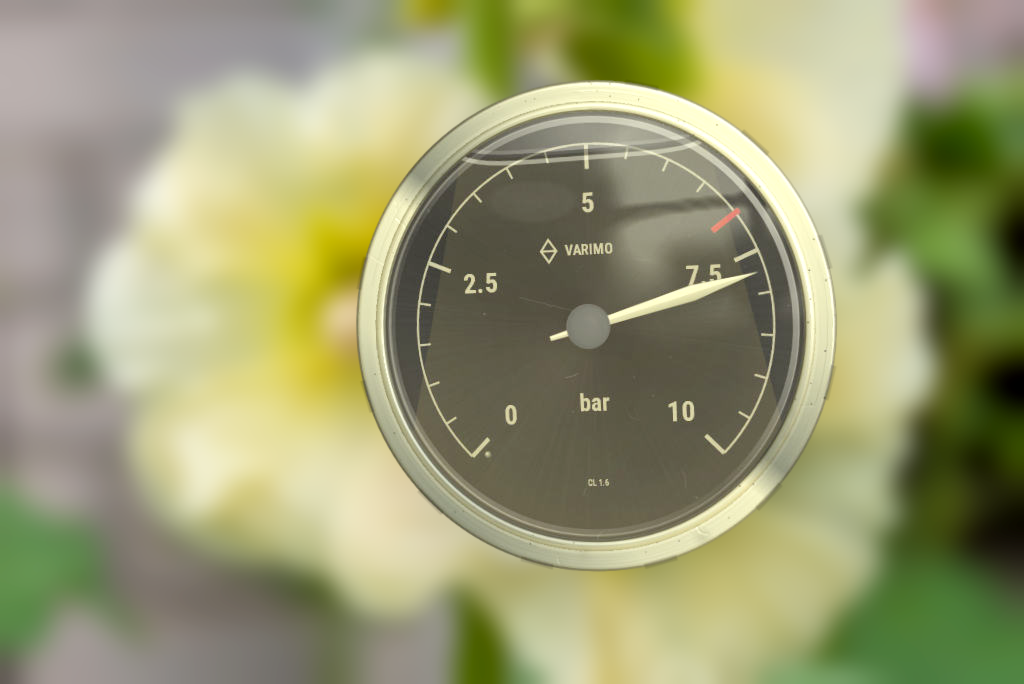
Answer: 7.75; bar
